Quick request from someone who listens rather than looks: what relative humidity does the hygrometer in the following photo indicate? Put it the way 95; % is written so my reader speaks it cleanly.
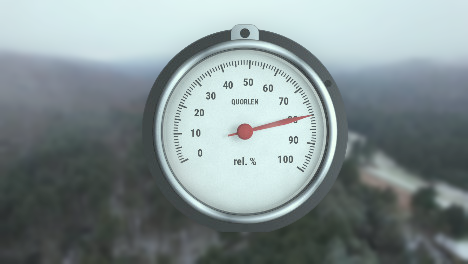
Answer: 80; %
